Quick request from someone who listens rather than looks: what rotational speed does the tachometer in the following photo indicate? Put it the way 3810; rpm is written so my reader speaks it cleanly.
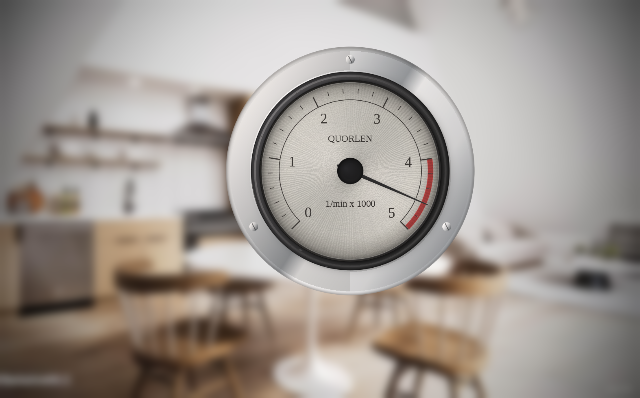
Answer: 4600; rpm
